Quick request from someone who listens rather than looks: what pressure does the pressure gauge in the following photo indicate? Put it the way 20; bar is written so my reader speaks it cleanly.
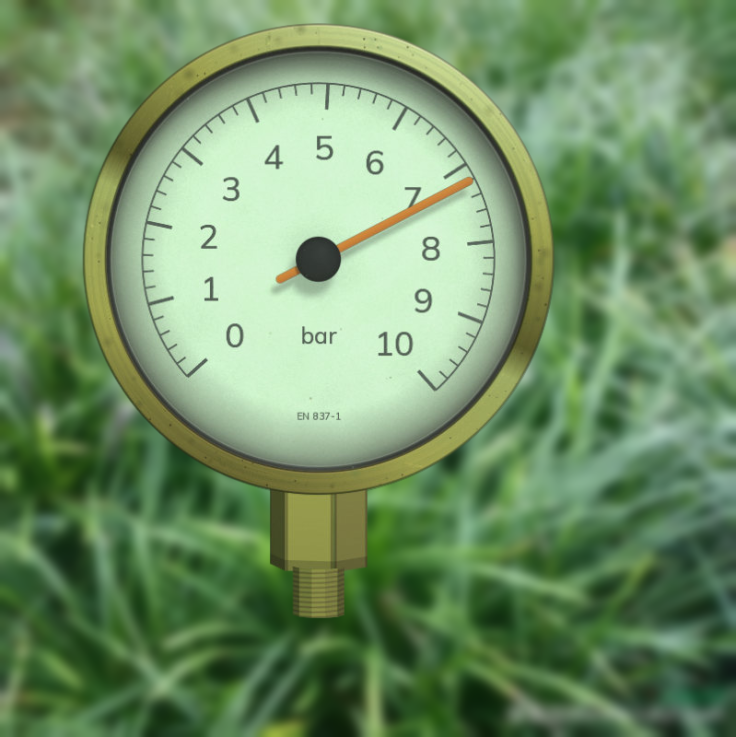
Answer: 7.2; bar
